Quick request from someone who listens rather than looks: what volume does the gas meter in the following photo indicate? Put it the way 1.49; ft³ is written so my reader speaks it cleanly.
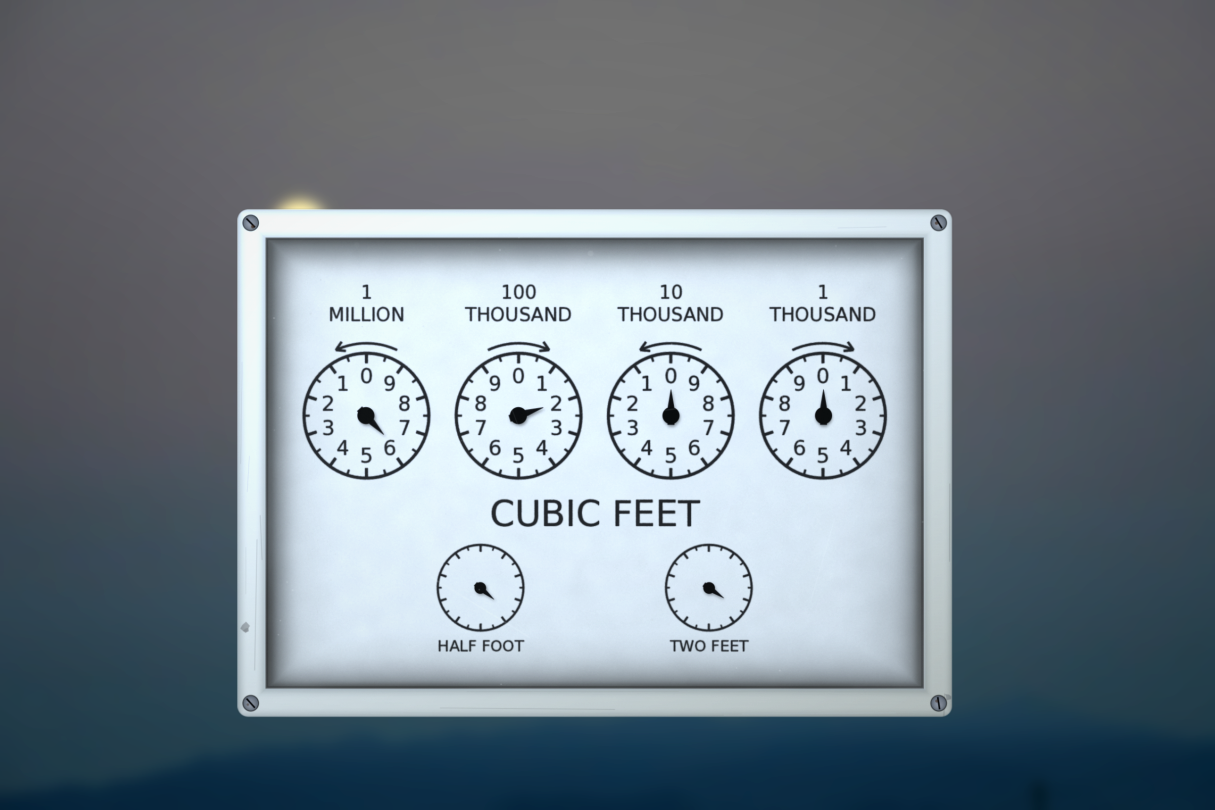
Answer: 620000; ft³
